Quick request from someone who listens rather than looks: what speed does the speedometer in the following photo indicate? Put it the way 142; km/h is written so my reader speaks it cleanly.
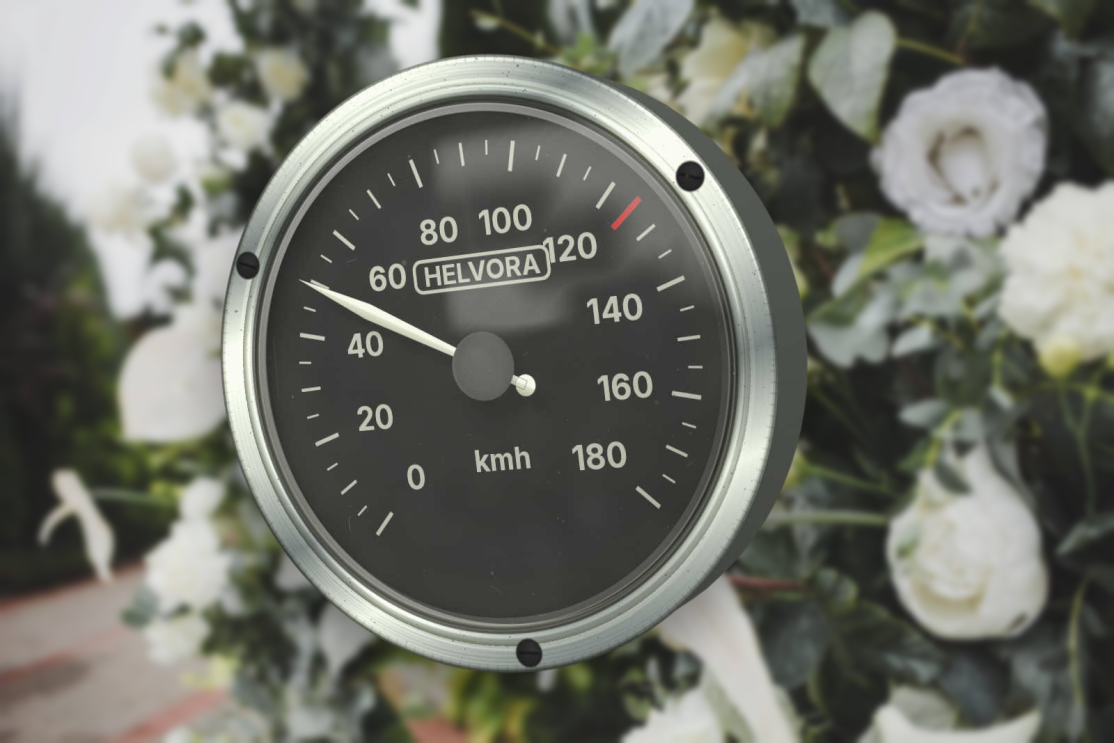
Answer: 50; km/h
